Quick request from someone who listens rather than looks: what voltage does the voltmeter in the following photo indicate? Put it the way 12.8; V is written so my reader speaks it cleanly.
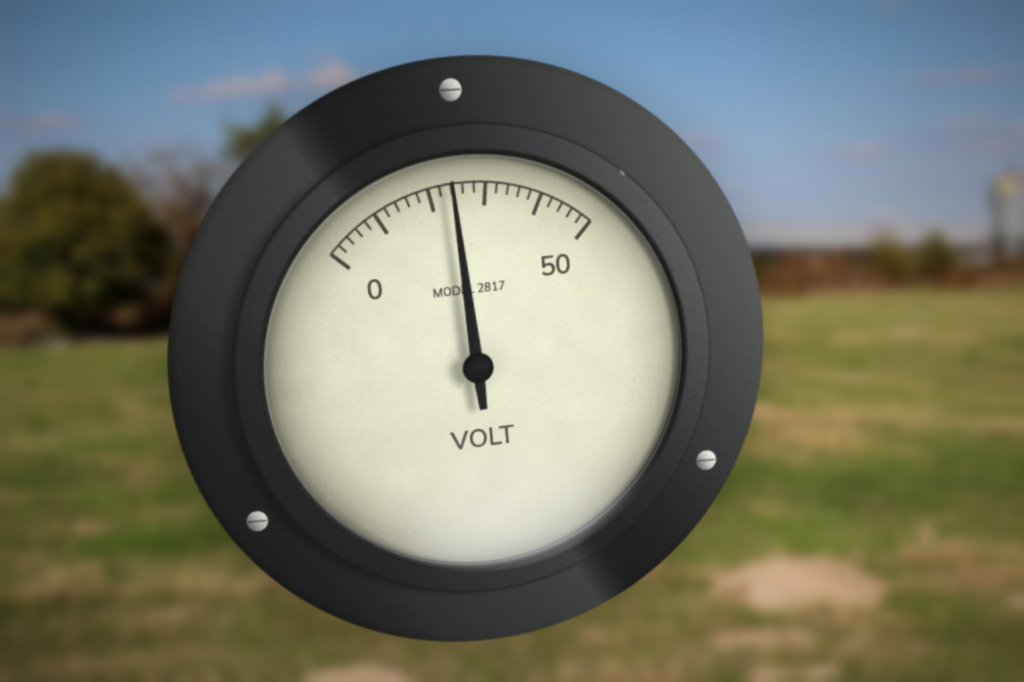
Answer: 24; V
